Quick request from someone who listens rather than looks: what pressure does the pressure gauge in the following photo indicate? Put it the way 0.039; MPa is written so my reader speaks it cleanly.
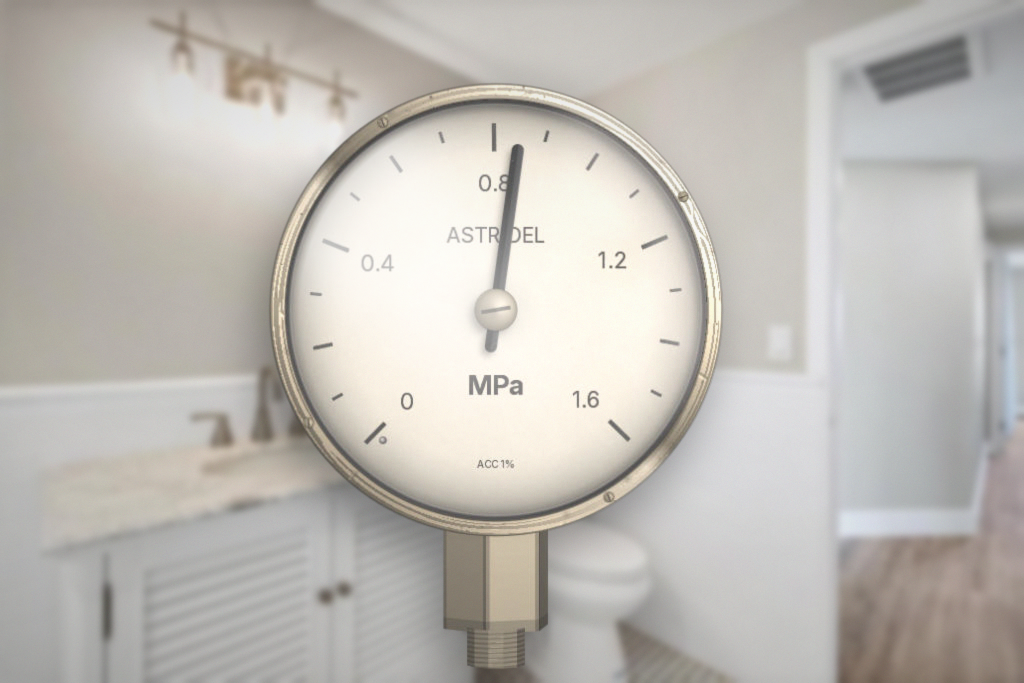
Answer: 0.85; MPa
